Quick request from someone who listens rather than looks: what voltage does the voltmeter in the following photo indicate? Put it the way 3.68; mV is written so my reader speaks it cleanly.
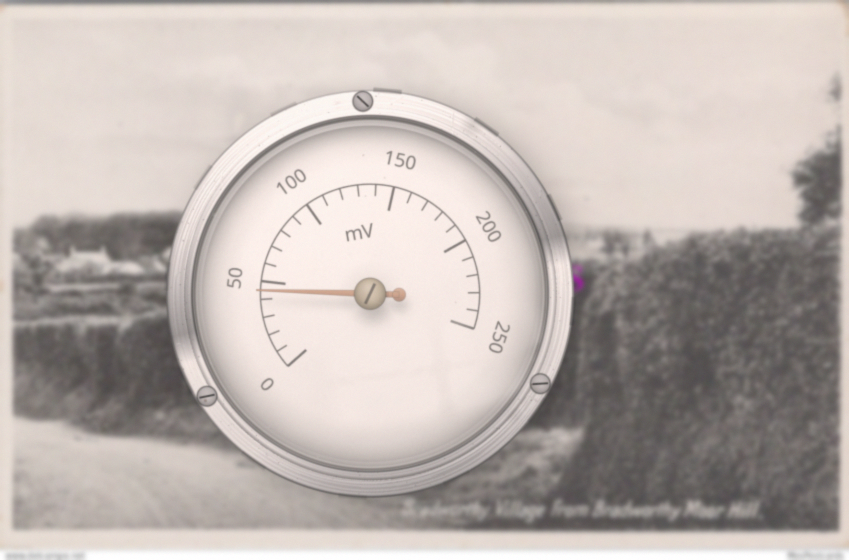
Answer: 45; mV
